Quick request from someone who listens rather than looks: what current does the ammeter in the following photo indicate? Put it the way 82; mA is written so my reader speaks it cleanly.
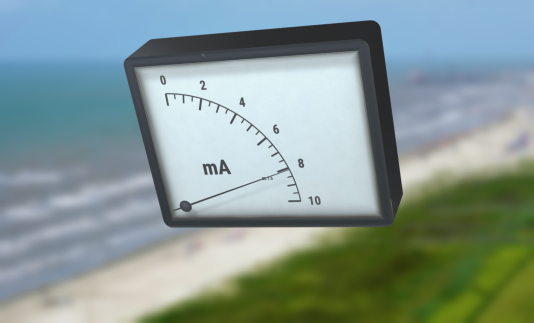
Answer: 8; mA
